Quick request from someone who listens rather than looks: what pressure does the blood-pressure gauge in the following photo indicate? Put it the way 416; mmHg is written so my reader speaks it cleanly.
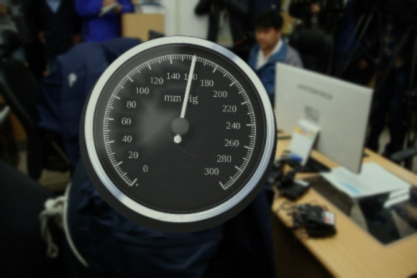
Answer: 160; mmHg
